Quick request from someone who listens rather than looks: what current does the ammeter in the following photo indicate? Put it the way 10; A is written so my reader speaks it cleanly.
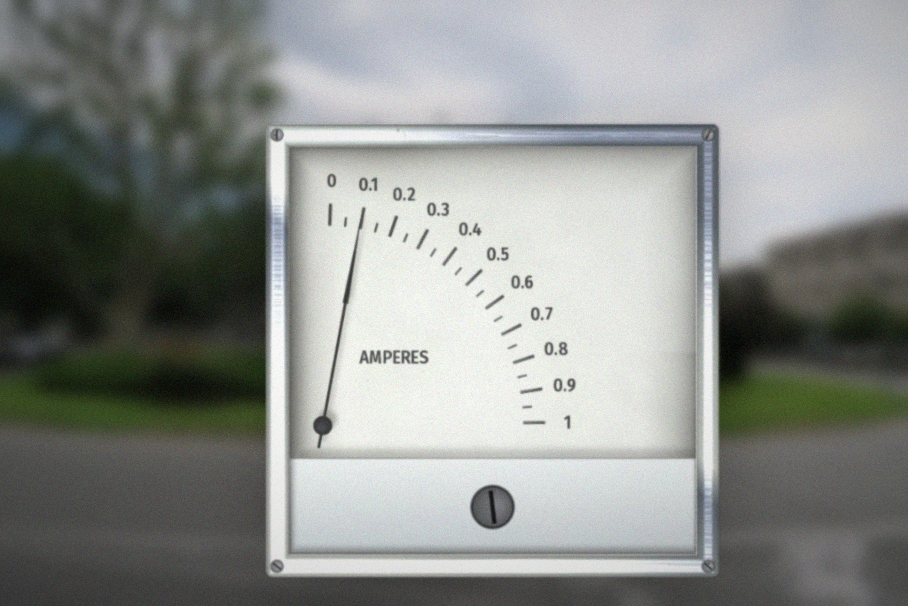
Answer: 0.1; A
